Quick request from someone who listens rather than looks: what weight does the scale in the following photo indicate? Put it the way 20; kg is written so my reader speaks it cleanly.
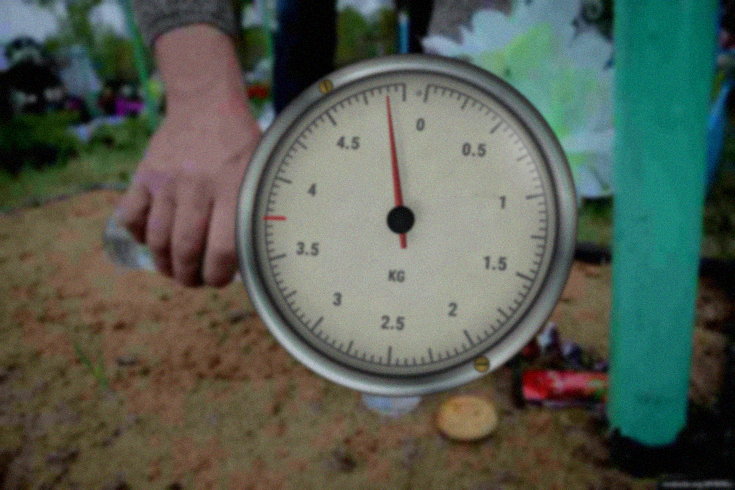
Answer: 4.9; kg
